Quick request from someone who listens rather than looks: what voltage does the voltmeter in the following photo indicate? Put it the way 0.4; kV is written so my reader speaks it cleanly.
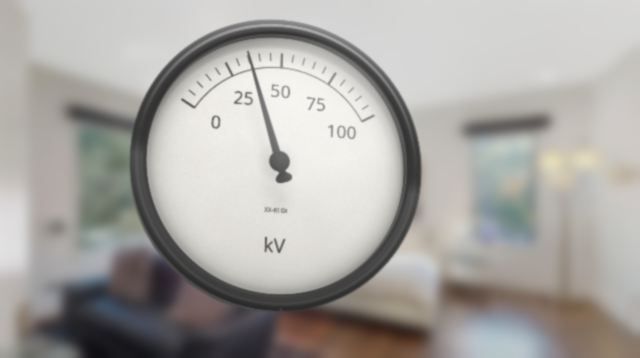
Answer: 35; kV
